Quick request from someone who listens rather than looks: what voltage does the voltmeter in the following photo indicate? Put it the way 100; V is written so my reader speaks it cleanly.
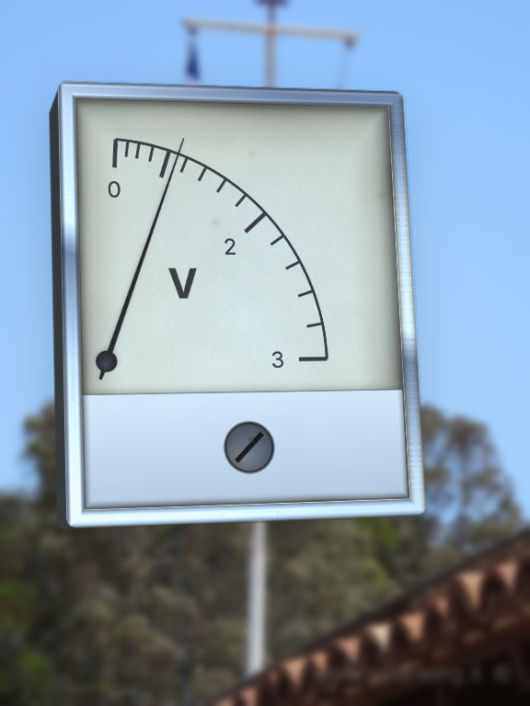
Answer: 1.1; V
